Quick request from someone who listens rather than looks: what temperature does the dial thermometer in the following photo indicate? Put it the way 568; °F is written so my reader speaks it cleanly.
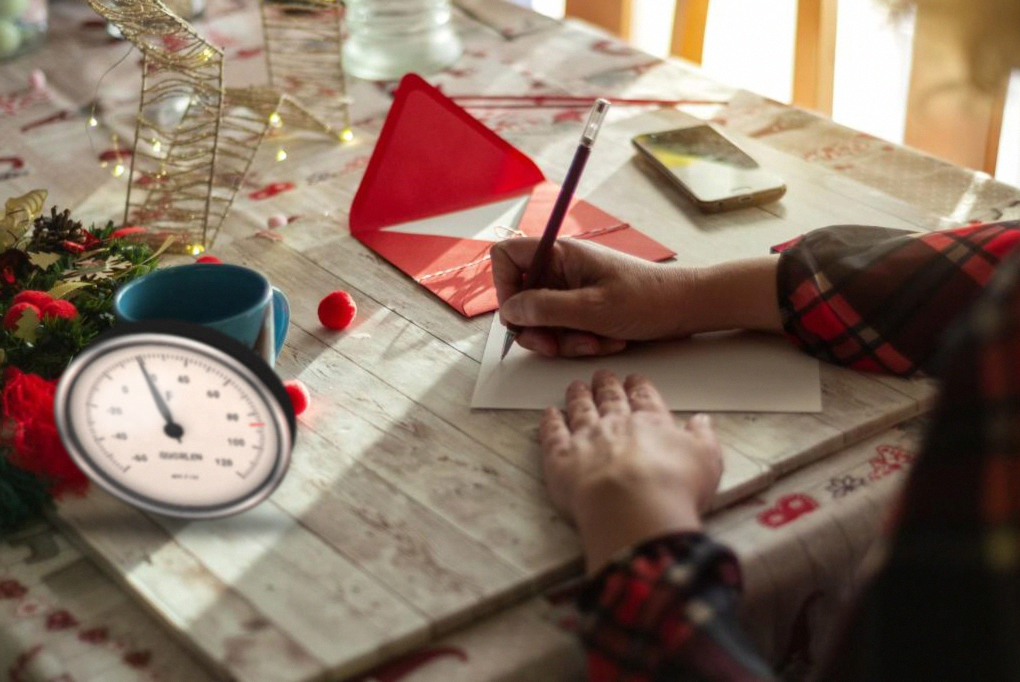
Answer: 20; °F
